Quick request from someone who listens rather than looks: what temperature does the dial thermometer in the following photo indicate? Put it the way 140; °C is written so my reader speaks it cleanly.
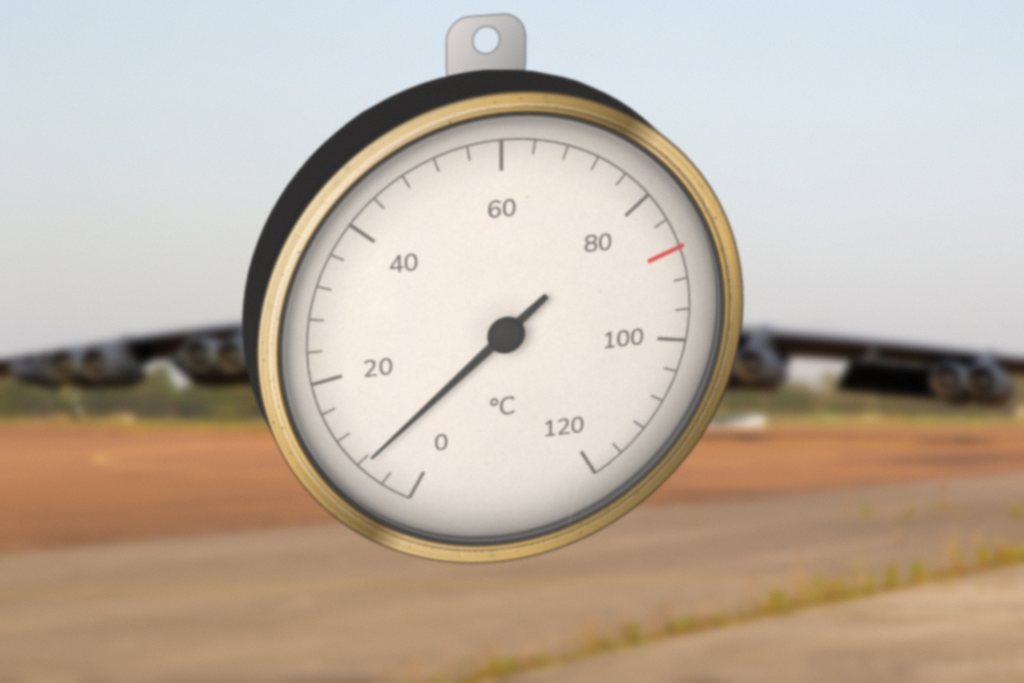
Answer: 8; °C
